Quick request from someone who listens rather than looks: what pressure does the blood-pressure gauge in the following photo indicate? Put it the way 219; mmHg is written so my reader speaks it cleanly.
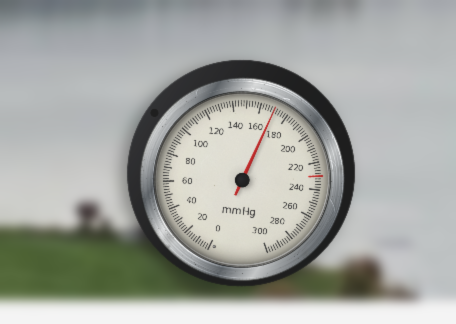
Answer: 170; mmHg
